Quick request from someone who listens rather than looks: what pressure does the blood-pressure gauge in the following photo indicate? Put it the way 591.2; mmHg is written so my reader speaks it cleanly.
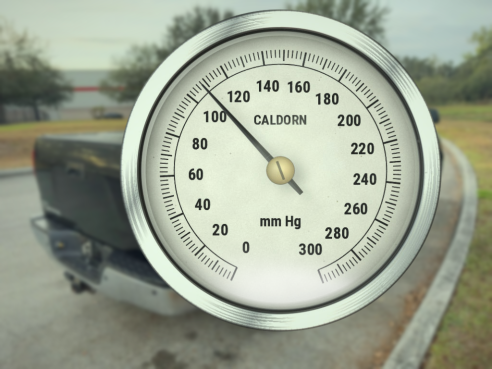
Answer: 108; mmHg
